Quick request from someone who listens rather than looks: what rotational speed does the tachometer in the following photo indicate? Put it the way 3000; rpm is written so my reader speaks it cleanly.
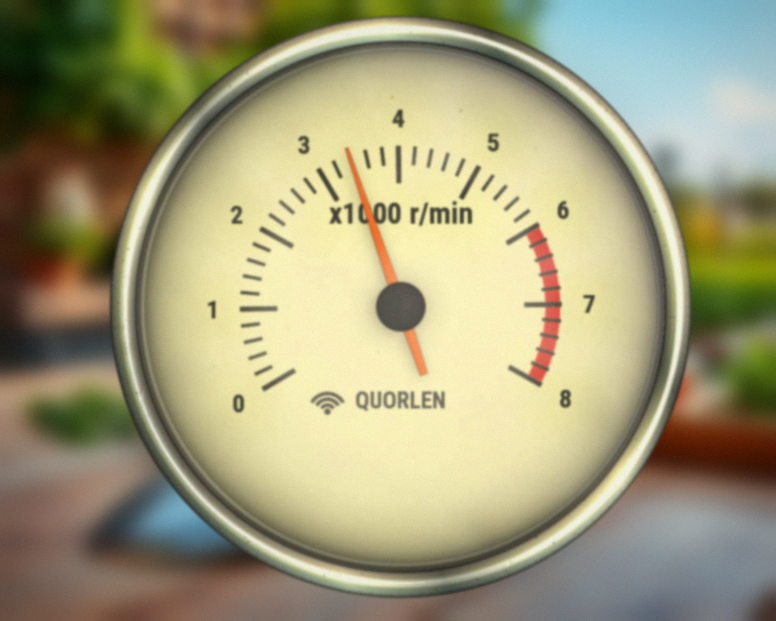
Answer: 3400; rpm
